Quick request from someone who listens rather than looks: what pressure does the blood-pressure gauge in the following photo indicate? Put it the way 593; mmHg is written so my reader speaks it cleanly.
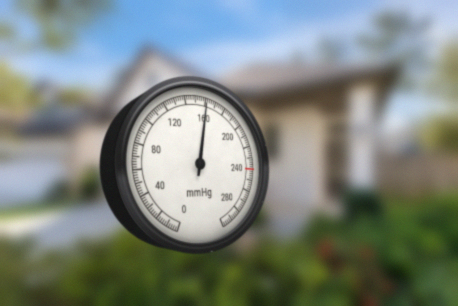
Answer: 160; mmHg
